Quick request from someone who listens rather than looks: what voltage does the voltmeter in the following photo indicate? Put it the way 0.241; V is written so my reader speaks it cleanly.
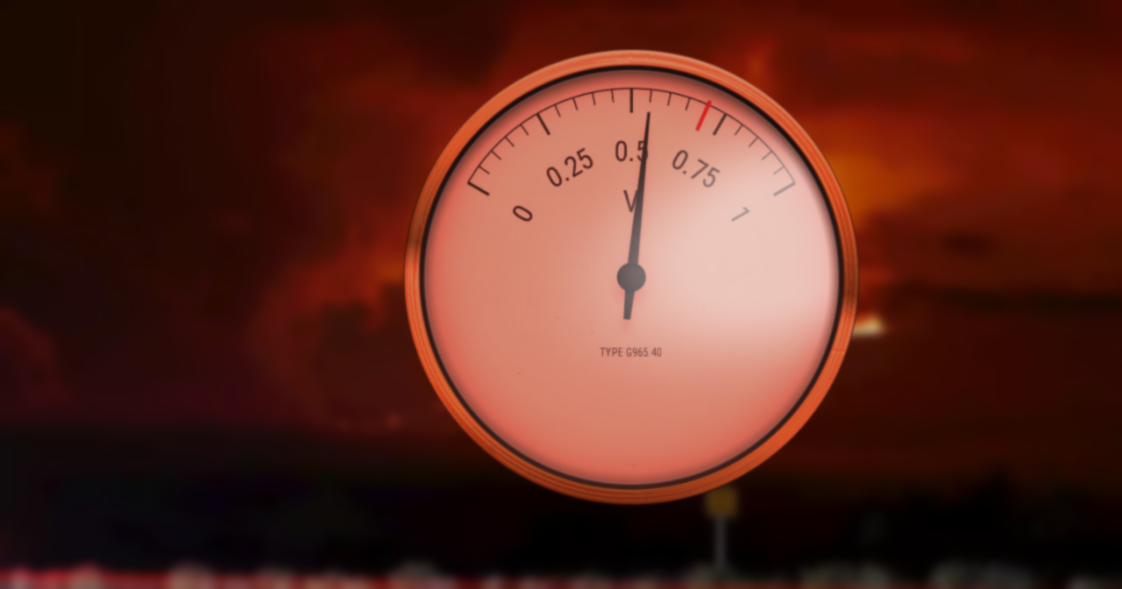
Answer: 0.55; V
